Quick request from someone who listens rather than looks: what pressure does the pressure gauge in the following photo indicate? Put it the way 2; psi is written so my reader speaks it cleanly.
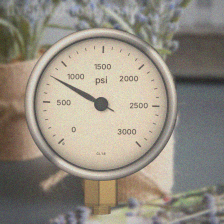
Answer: 800; psi
